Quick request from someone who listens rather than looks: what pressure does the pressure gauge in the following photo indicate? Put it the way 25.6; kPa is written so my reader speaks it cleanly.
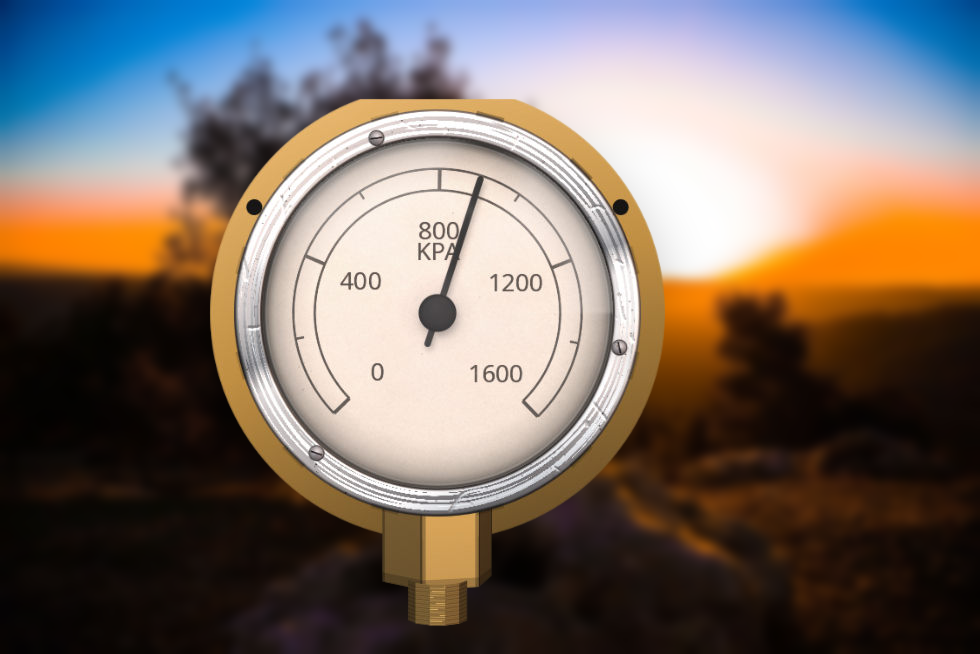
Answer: 900; kPa
